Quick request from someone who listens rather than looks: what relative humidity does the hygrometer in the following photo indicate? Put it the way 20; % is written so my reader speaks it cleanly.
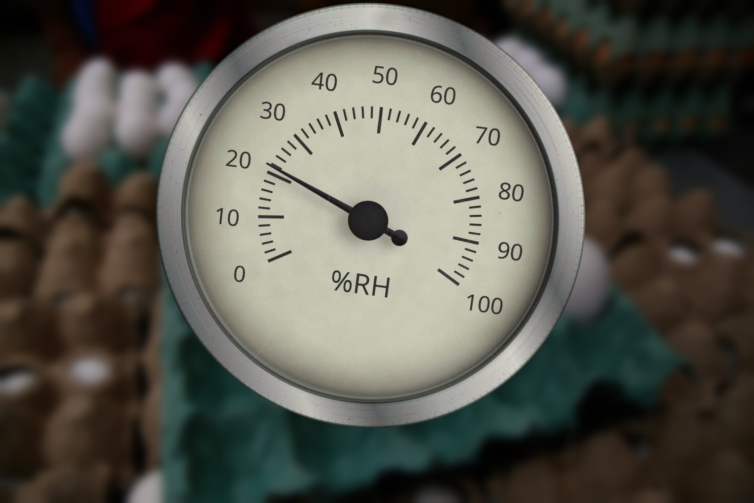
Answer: 22; %
